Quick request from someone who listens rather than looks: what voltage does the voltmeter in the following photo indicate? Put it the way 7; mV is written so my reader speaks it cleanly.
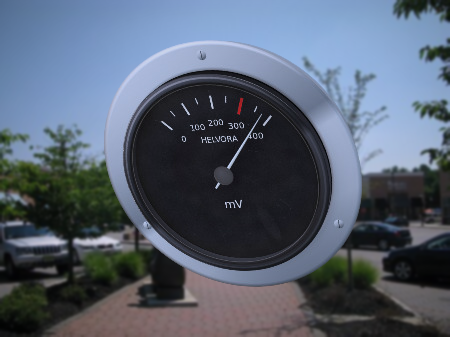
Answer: 375; mV
